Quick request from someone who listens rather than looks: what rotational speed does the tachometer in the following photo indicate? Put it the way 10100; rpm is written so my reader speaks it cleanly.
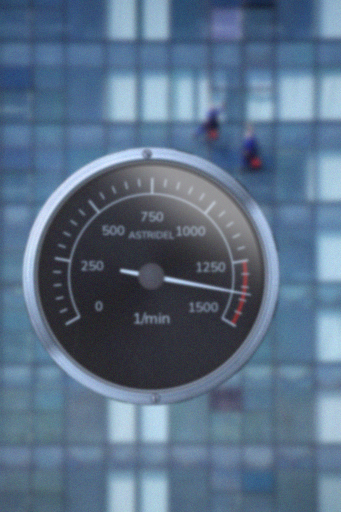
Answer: 1375; rpm
